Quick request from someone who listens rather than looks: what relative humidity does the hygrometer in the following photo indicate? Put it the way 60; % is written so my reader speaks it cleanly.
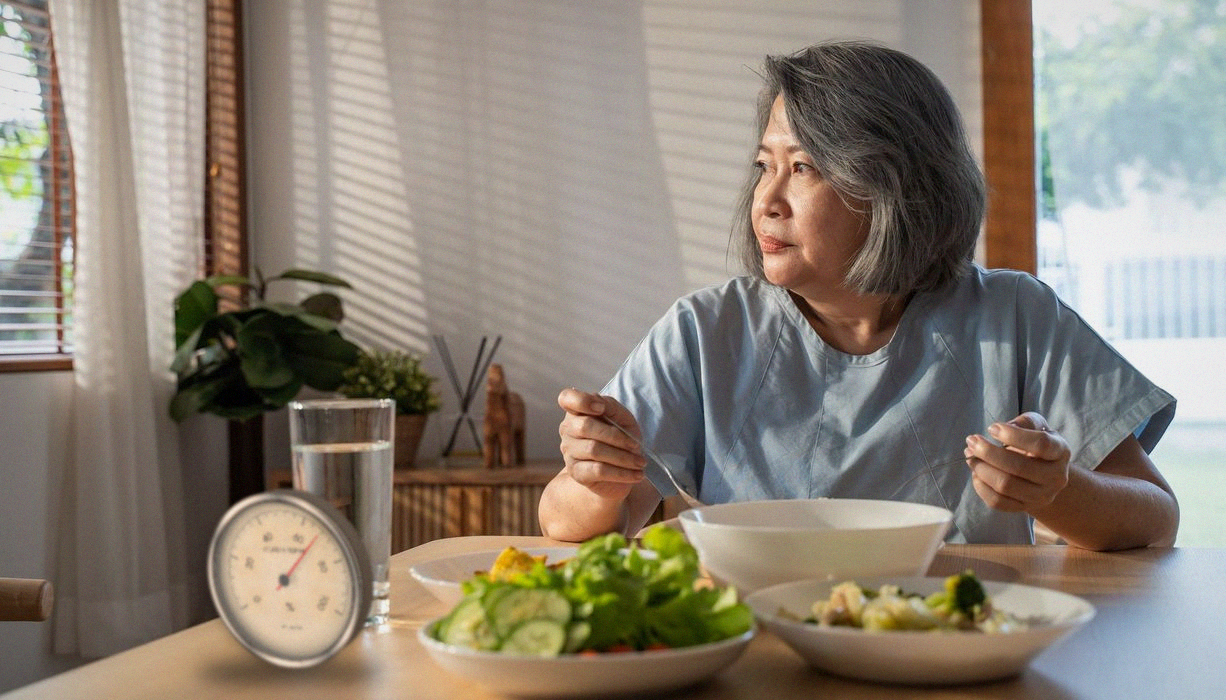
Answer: 68; %
